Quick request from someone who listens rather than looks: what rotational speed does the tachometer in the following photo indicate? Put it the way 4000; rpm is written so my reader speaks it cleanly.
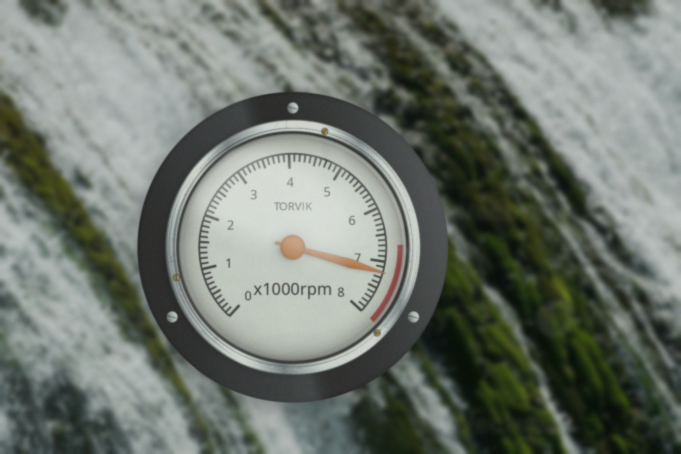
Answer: 7200; rpm
